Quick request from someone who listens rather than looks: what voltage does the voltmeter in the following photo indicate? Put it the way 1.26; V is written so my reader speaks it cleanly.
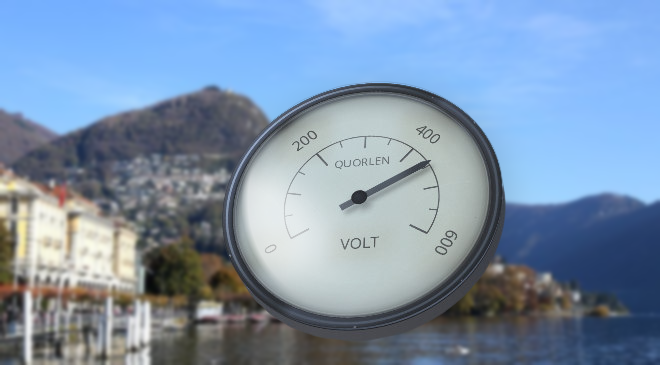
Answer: 450; V
